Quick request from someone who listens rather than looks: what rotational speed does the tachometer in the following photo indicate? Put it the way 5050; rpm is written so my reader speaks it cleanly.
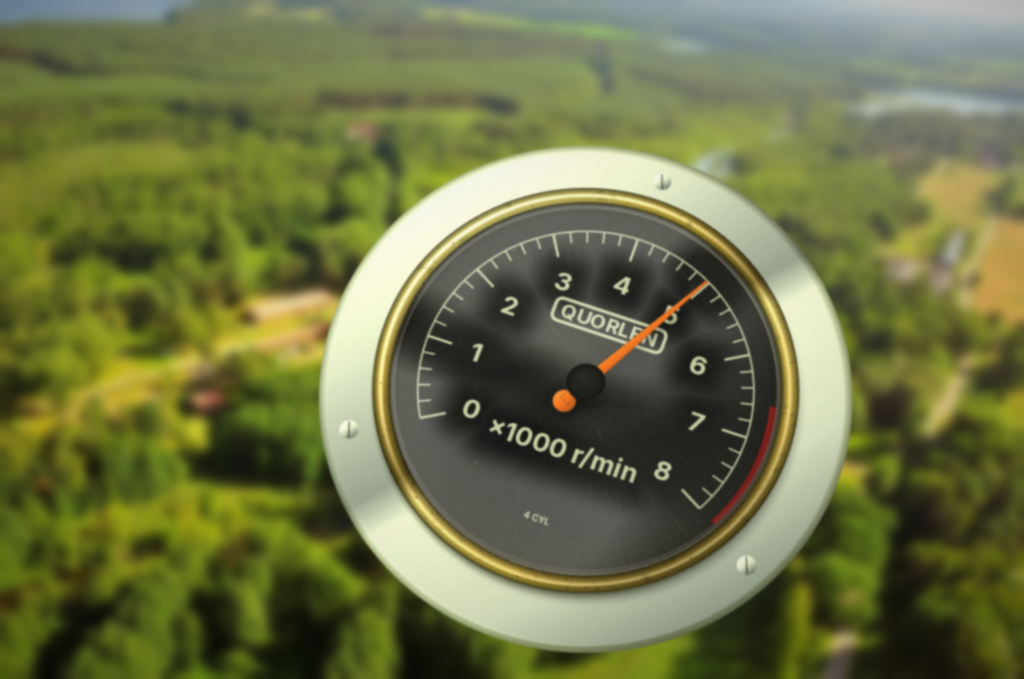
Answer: 5000; rpm
